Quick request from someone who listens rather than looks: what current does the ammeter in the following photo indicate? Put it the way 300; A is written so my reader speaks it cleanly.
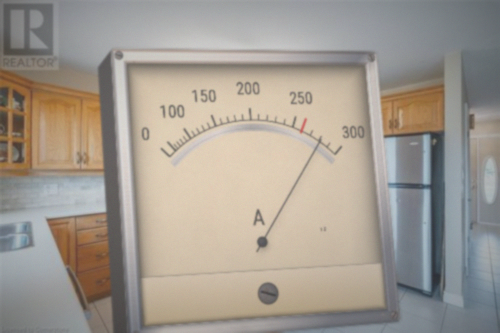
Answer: 280; A
